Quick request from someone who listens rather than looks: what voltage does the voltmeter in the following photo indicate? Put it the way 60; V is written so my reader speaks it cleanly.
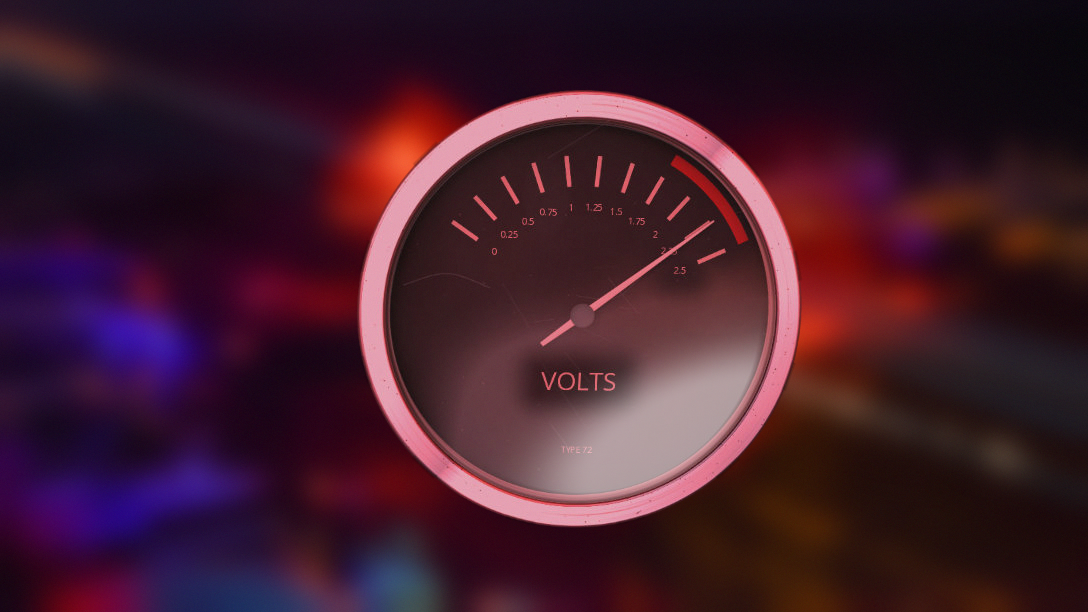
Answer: 2.25; V
